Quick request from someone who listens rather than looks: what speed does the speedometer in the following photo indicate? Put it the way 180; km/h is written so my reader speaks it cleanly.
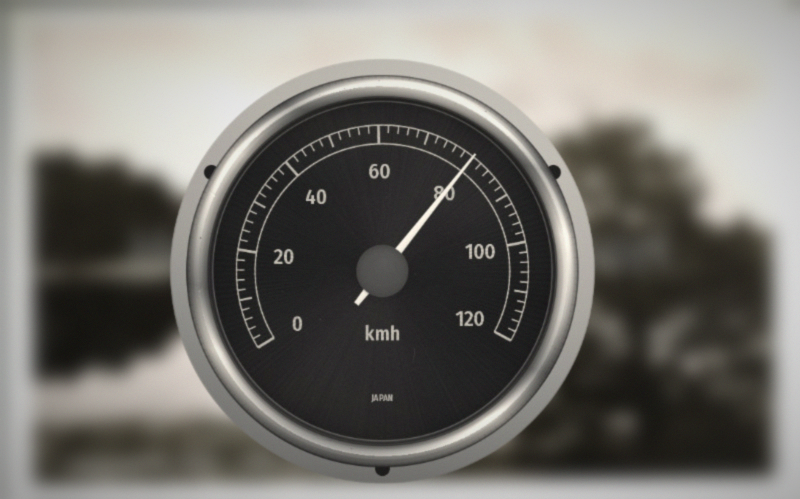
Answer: 80; km/h
